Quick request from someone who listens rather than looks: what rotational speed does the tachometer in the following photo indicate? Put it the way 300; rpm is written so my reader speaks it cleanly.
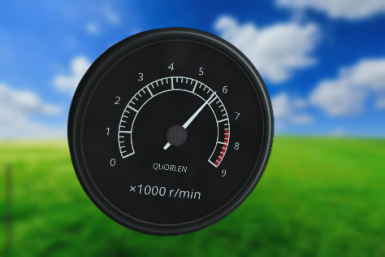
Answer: 5800; rpm
